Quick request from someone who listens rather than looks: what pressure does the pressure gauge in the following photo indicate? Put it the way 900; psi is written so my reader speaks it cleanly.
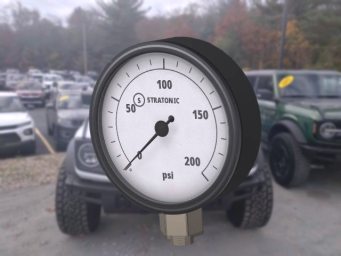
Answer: 0; psi
